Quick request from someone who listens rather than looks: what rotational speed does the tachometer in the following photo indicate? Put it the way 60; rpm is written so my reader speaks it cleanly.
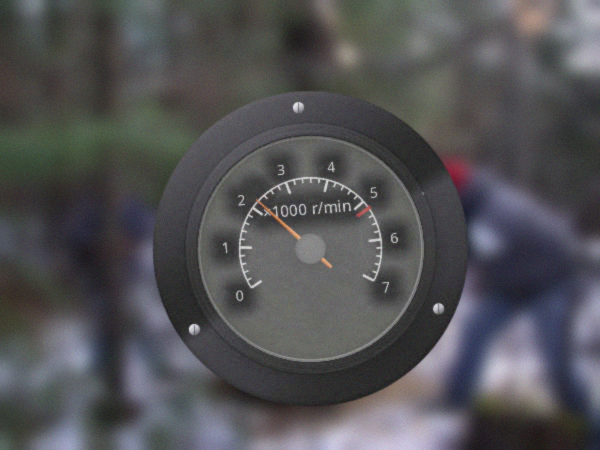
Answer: 2200; rpm
